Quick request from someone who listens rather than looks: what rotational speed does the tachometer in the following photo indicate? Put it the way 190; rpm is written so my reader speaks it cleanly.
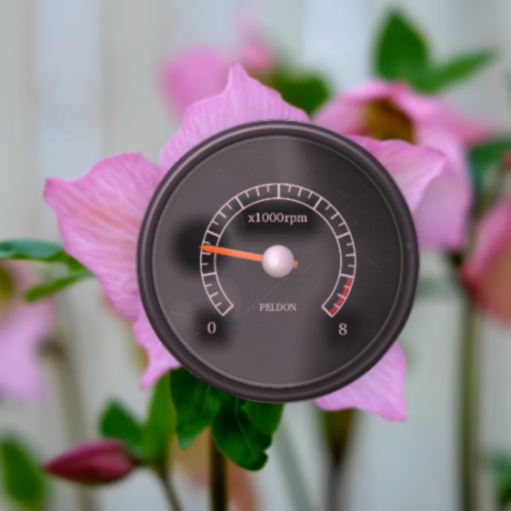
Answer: 1625; rpm
